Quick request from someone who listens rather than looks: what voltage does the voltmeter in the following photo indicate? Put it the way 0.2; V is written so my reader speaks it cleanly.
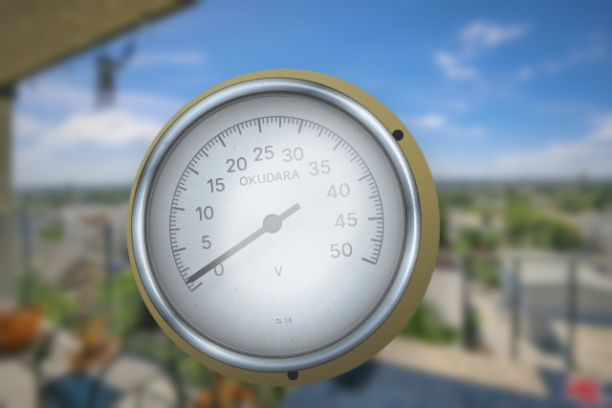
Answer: 1; V
